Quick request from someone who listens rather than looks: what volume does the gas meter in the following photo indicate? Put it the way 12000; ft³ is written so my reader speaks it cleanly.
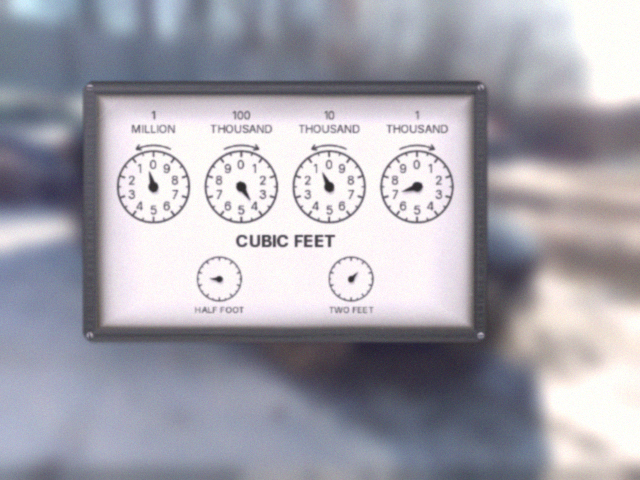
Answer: 40700; ft³
